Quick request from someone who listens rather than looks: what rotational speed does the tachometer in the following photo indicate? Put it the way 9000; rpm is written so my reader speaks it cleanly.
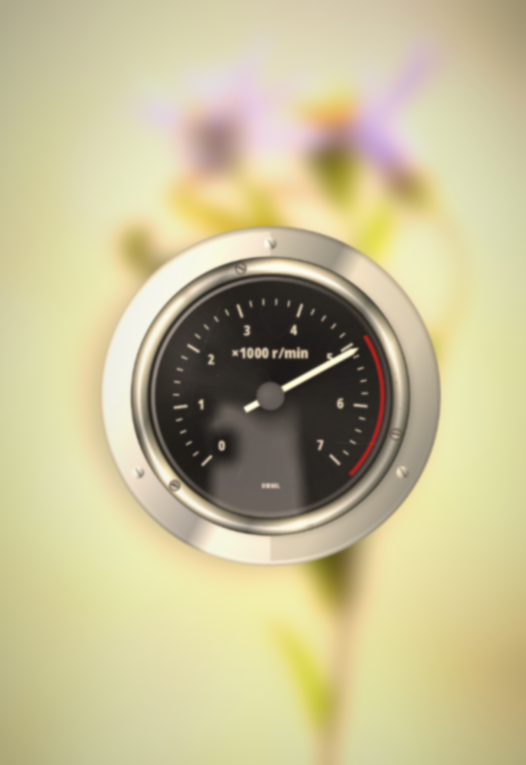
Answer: 5100; rpm
